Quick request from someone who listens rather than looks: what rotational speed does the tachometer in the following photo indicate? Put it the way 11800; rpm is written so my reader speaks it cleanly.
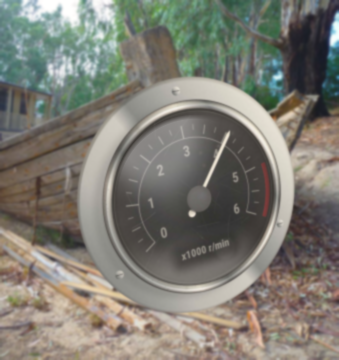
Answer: 4000; rpm
